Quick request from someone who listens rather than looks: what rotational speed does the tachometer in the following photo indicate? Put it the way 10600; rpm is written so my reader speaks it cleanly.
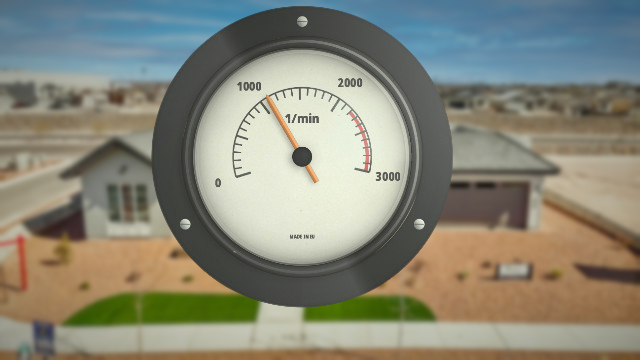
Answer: 1100; rpm
